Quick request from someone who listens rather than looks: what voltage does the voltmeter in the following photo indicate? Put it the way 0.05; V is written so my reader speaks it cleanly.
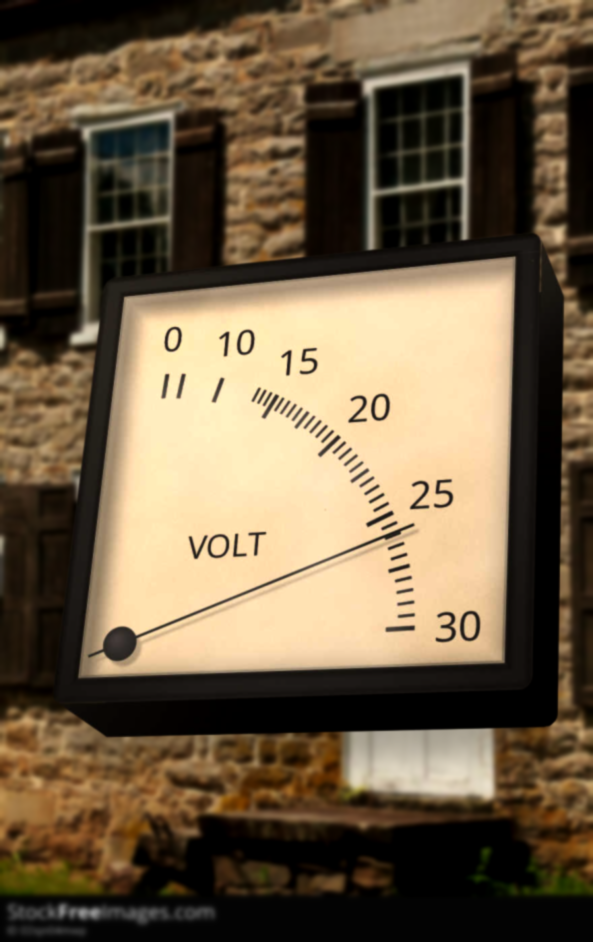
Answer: 26; V
